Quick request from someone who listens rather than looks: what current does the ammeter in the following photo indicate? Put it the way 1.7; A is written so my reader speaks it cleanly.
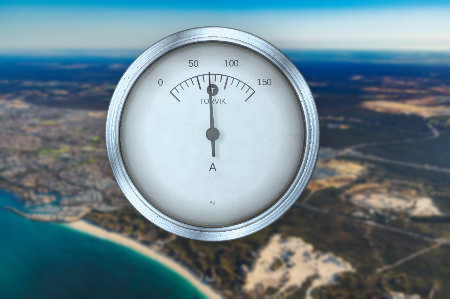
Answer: 70; A
